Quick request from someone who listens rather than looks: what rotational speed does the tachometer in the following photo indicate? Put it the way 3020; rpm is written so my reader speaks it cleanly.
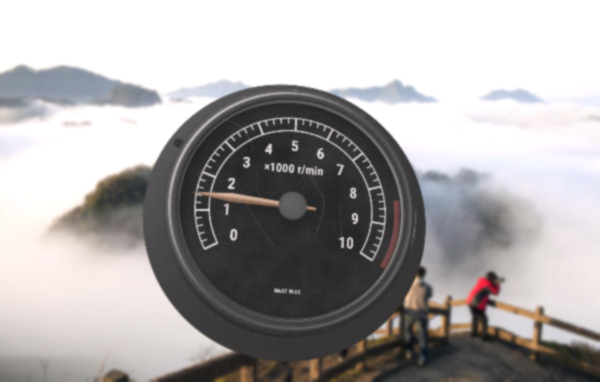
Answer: 1400; rpm
